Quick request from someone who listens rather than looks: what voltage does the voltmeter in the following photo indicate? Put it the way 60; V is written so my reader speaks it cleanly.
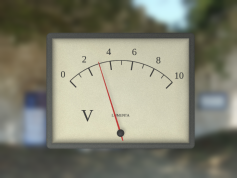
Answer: 3; V
